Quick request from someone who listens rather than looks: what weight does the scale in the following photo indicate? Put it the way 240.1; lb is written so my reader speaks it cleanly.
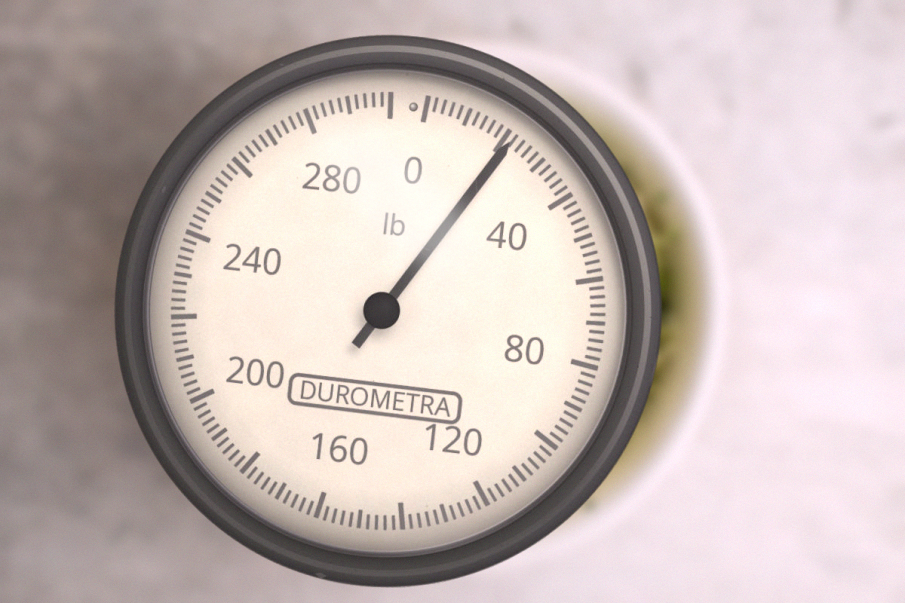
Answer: 22; lb
